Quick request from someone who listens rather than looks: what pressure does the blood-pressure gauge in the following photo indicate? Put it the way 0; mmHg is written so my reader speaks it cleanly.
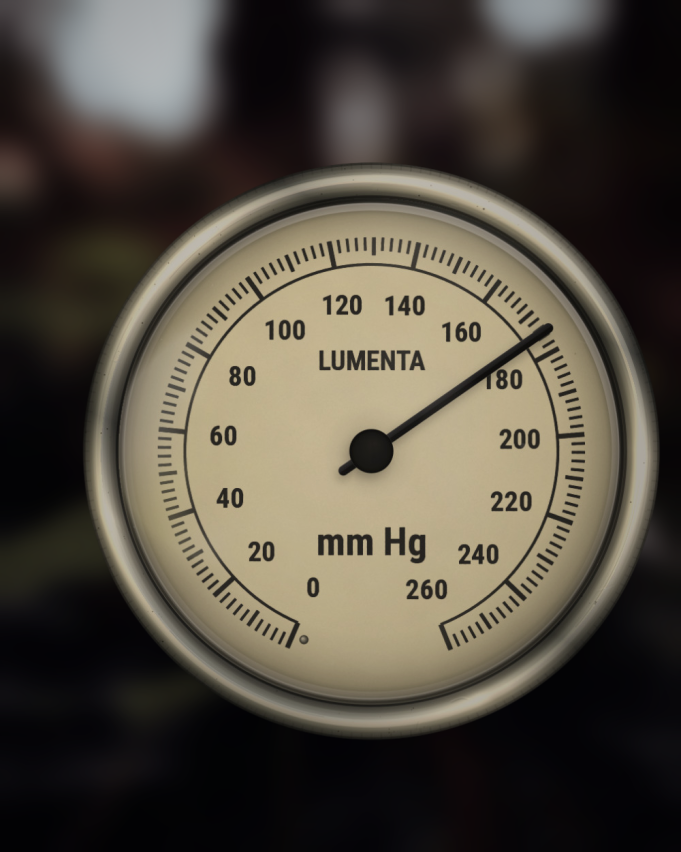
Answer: 175; mmHg
